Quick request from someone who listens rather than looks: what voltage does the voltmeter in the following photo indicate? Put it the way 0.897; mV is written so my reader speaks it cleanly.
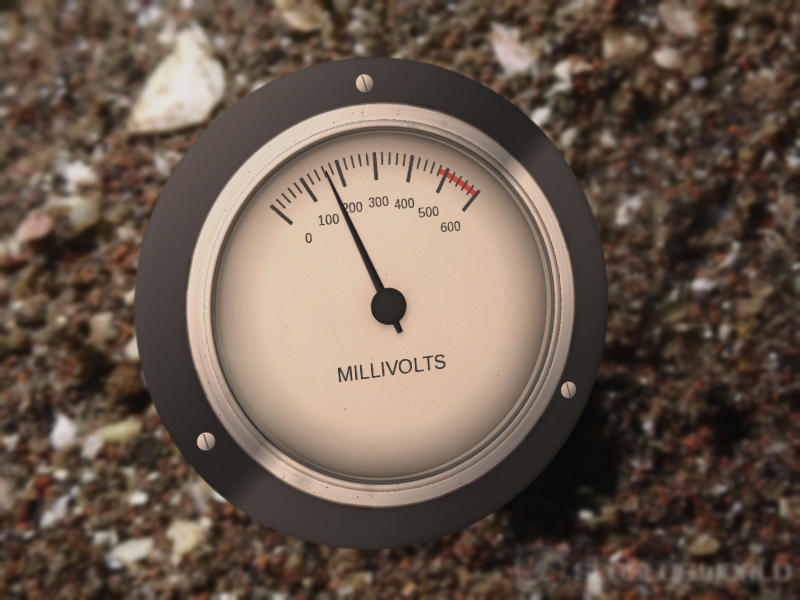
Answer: 160; mV
